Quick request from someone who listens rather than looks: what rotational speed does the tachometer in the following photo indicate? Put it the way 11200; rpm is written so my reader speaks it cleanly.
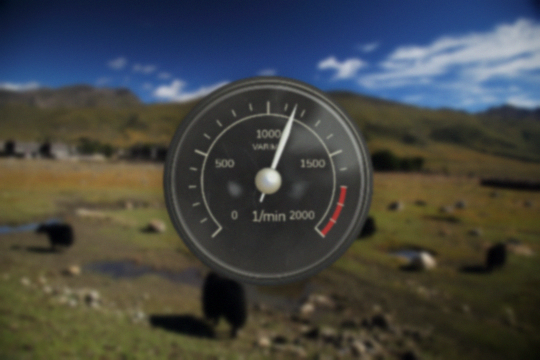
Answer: 1150; rpm
